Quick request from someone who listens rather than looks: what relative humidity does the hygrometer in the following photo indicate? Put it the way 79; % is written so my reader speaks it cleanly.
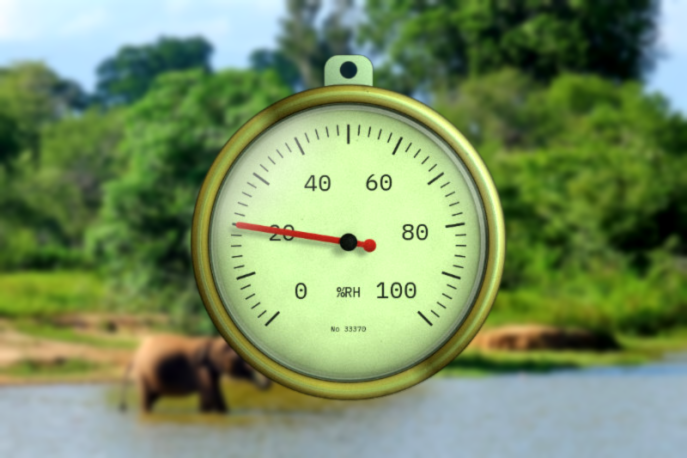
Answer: 20; %
